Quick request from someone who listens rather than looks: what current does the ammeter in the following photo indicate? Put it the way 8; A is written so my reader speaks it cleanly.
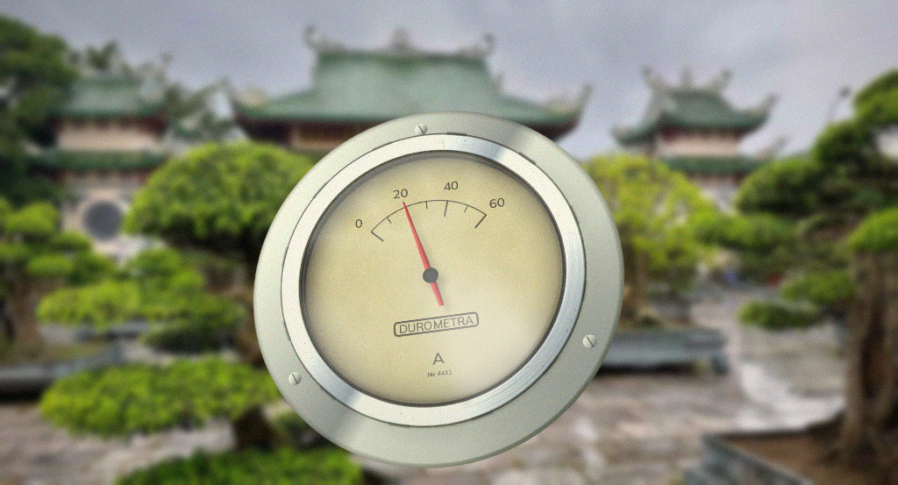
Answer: 20; A
